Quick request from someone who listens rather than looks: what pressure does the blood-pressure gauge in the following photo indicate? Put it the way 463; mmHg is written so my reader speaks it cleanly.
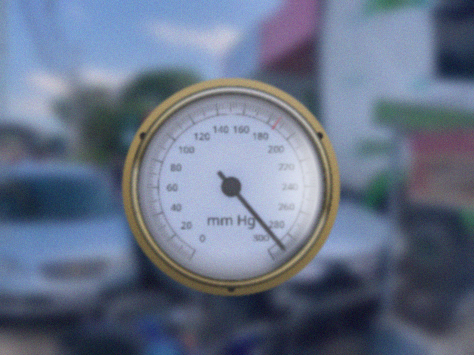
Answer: 290; mmHg
